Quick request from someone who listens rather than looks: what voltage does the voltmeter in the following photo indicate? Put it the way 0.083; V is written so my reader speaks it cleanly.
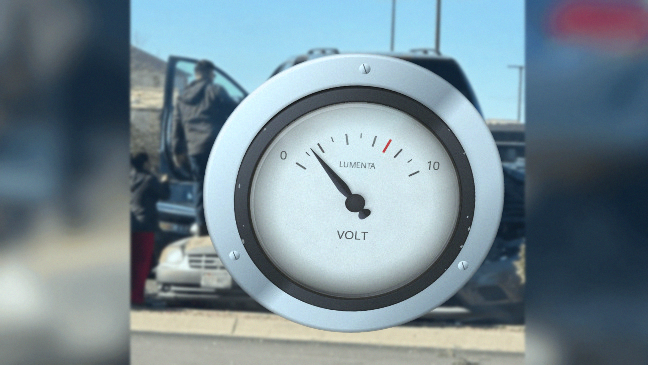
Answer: 1.5; V
